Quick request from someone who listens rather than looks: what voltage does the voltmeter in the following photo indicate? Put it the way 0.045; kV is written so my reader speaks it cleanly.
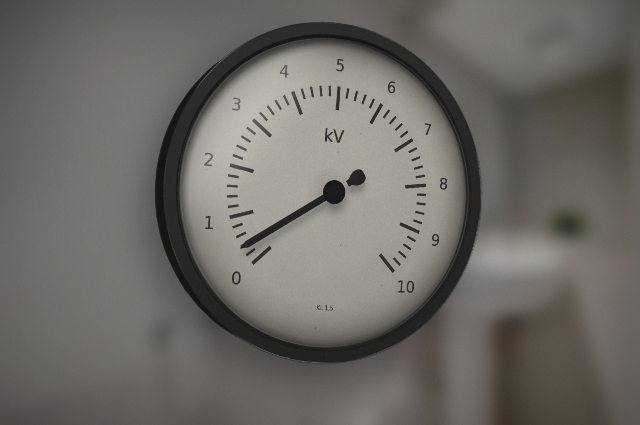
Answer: 0.4; kV
